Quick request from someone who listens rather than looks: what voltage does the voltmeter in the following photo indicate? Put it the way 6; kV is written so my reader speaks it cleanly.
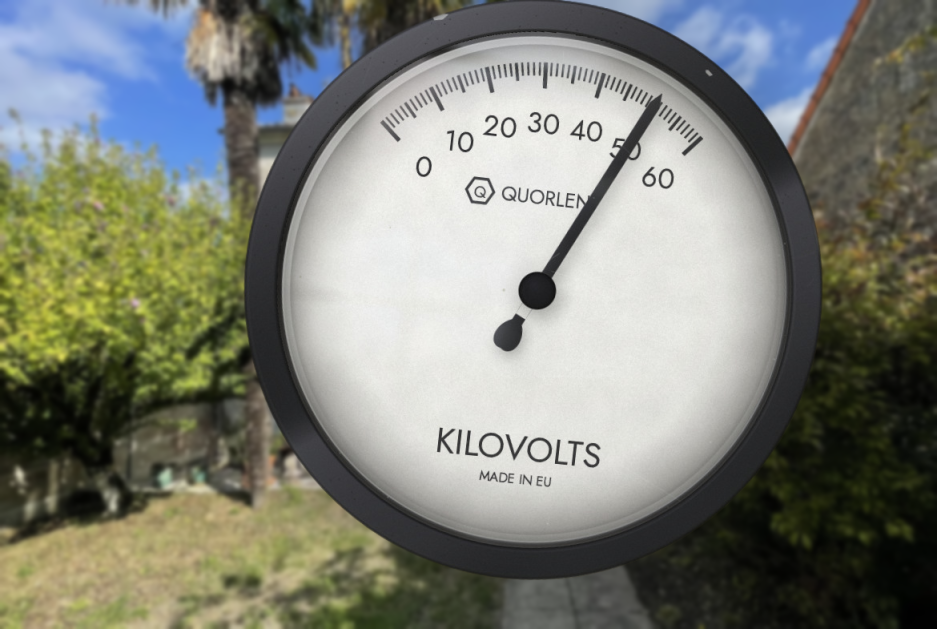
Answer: 50; kV
